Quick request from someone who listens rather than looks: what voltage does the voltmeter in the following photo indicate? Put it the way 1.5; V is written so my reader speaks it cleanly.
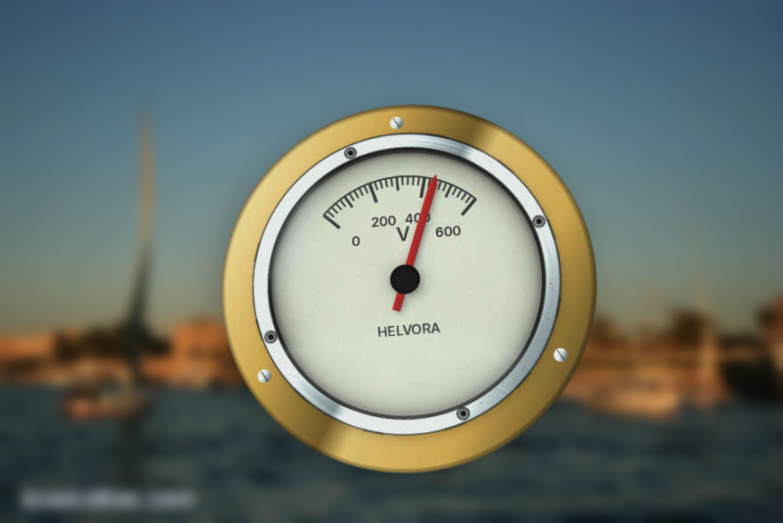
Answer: 440; V
